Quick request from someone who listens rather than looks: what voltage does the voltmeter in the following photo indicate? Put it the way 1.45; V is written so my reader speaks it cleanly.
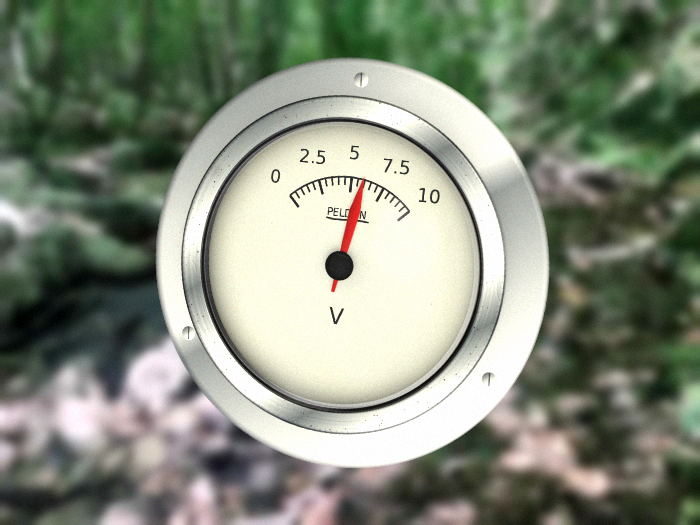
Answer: 6; V
